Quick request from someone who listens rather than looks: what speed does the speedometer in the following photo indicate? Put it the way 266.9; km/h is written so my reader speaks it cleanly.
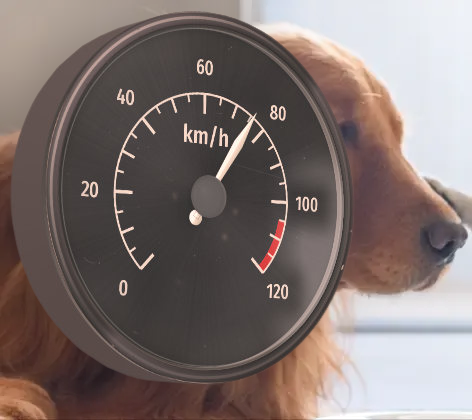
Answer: 75; km/h
